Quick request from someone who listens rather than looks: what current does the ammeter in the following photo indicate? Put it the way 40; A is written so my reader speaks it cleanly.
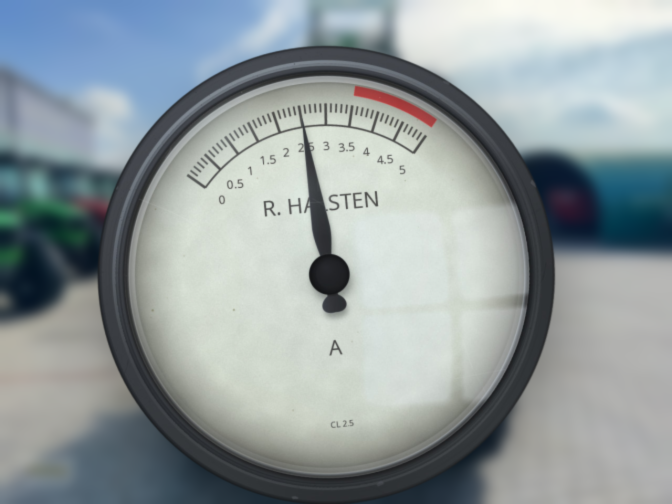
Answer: 2.5; A
